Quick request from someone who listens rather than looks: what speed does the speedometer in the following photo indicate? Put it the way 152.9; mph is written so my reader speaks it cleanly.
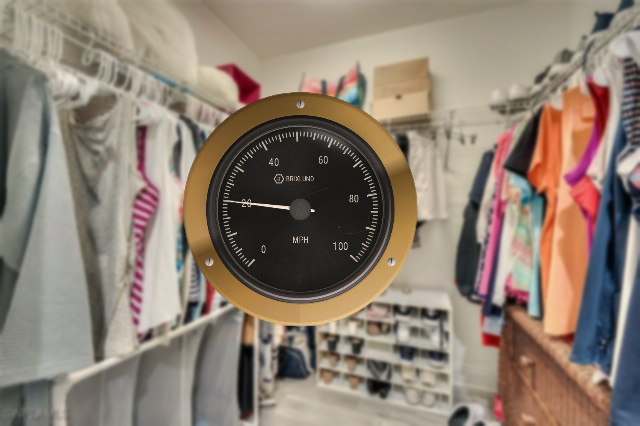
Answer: 20; mph
